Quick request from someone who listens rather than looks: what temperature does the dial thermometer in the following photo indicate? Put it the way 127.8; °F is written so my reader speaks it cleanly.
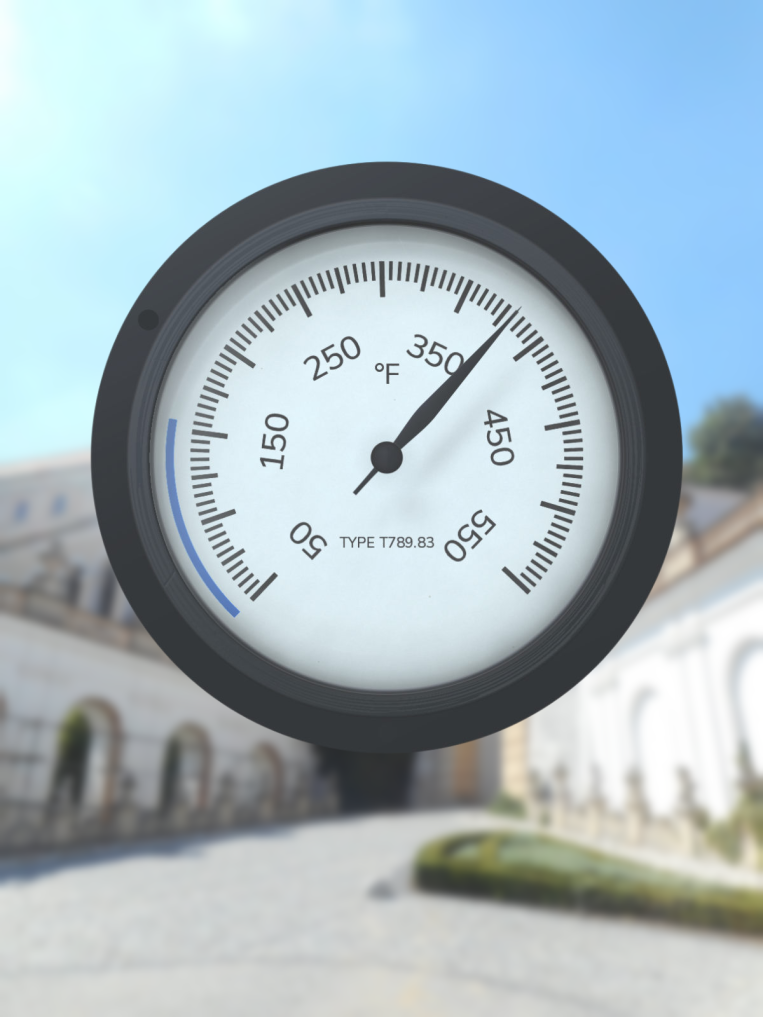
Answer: 380; °F
